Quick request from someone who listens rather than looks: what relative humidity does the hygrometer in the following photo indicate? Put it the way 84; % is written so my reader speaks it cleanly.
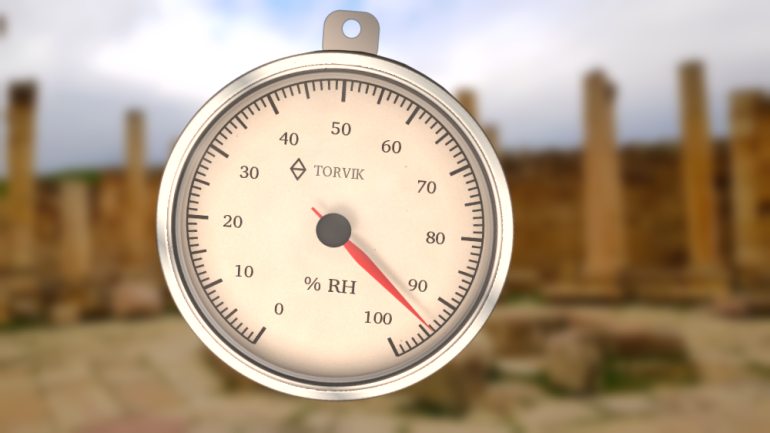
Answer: 94; %
